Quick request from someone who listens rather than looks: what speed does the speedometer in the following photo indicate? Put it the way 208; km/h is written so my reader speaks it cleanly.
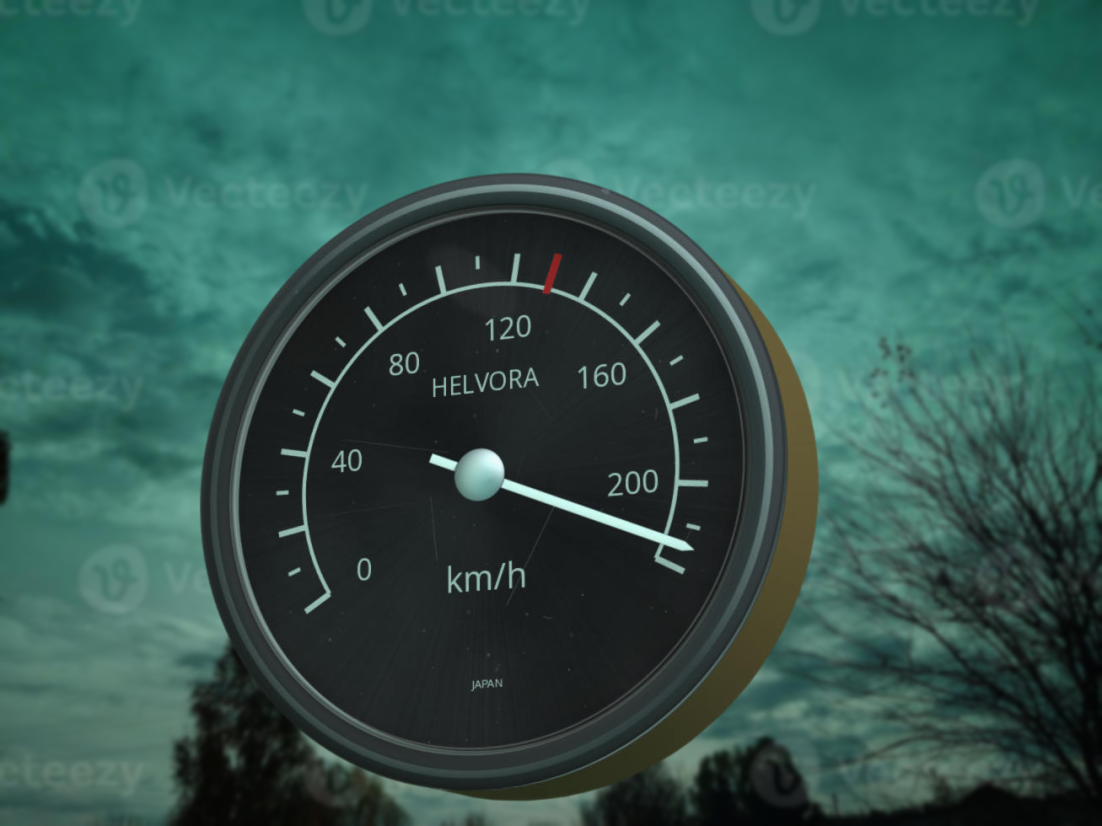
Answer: 215; km/h
